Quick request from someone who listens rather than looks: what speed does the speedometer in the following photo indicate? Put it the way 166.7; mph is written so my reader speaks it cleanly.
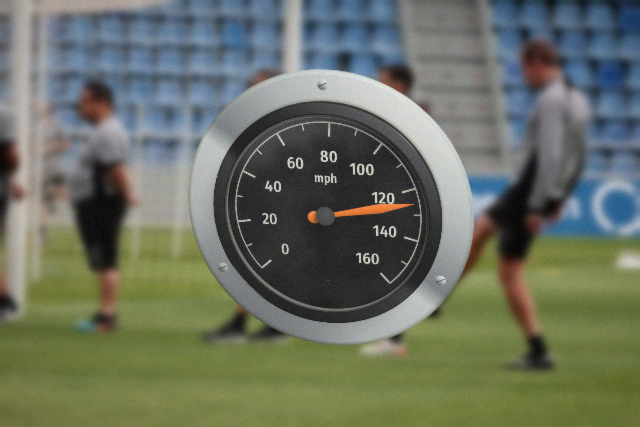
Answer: 125; mph
